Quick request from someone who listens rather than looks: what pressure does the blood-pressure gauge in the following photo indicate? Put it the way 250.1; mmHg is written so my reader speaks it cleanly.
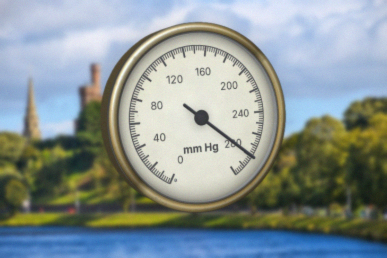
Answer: 280; mmHg
